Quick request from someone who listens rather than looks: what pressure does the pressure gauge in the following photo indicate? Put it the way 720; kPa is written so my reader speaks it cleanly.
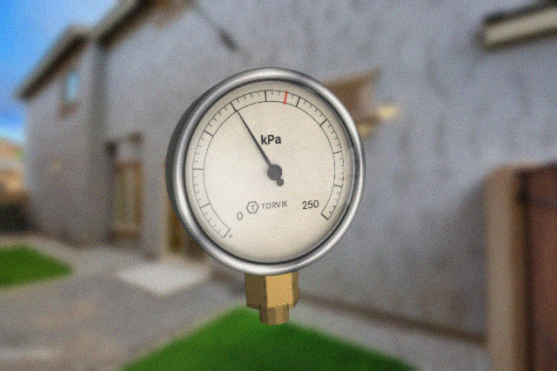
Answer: 100; kPa
